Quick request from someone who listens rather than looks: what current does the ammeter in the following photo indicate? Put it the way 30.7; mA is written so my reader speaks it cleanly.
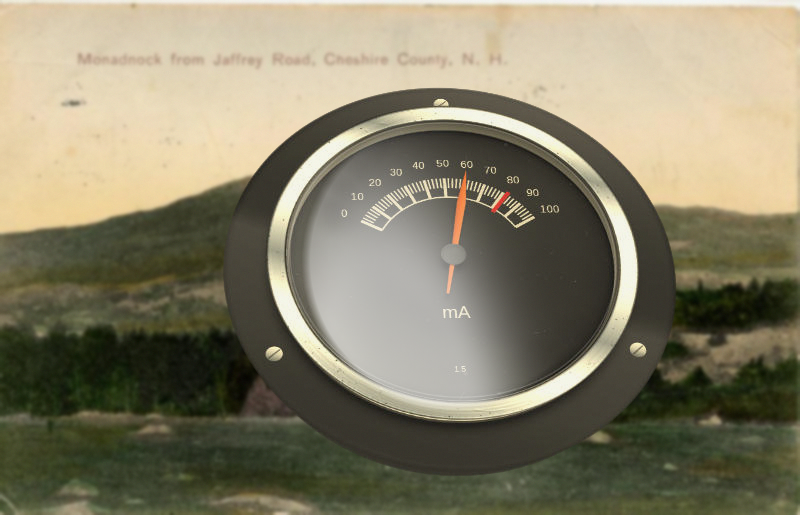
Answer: 60; mA
